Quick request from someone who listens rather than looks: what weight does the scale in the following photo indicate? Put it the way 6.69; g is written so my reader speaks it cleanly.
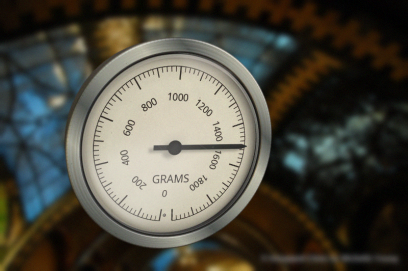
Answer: 1500; g
